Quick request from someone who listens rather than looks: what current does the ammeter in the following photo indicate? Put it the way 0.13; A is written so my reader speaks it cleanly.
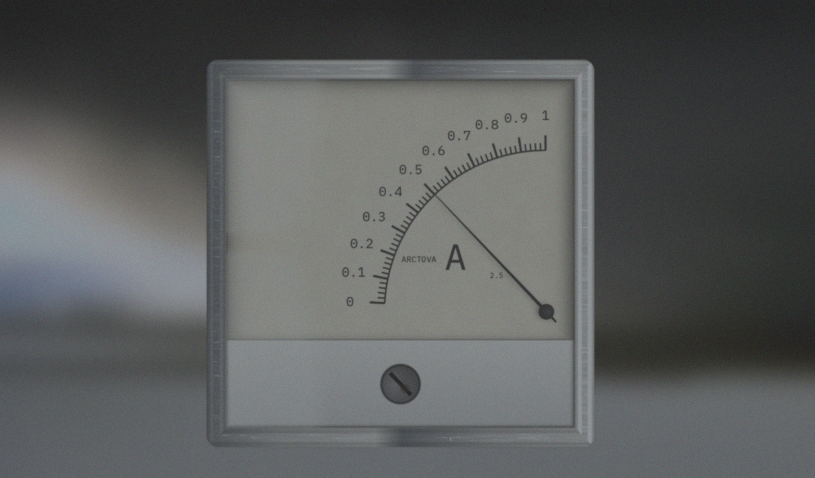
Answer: 0.5; A
